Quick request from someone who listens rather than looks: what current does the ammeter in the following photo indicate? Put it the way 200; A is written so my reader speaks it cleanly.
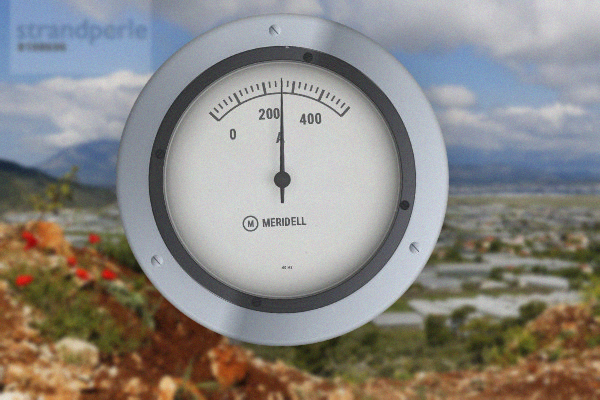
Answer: 260; A
